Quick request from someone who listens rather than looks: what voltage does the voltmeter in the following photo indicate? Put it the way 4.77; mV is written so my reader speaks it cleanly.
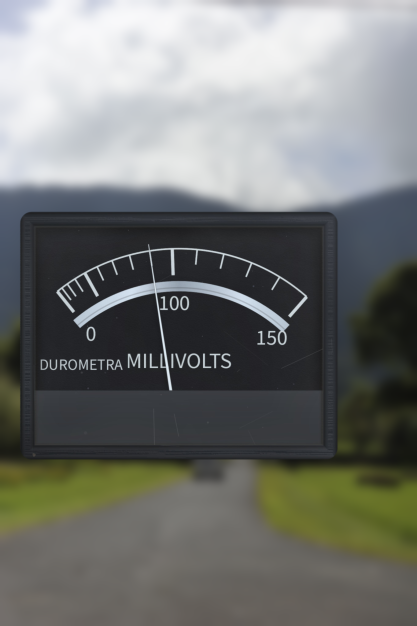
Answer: 90; mV
